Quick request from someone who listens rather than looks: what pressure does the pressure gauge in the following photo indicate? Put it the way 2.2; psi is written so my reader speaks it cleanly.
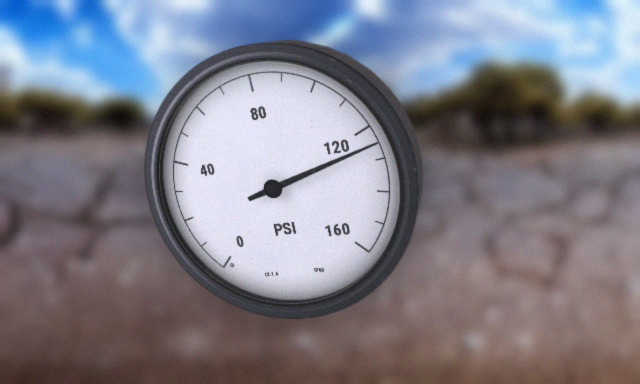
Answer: 125; psi
